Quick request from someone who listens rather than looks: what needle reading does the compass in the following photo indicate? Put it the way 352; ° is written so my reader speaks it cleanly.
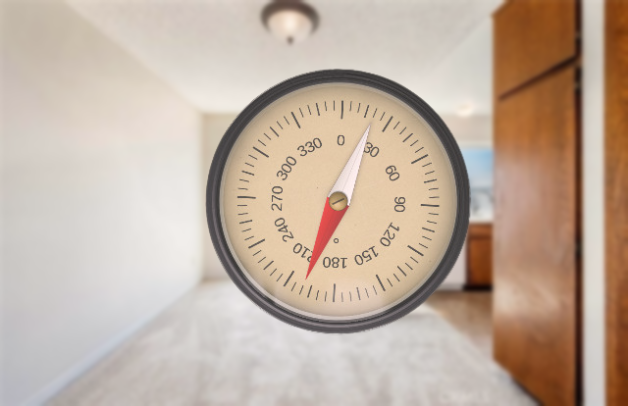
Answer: 200; °
